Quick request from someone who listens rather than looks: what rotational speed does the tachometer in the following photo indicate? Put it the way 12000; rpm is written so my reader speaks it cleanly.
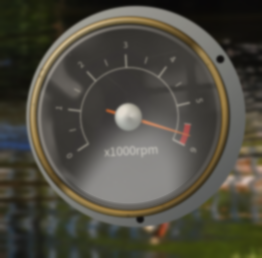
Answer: 5750; rpm
